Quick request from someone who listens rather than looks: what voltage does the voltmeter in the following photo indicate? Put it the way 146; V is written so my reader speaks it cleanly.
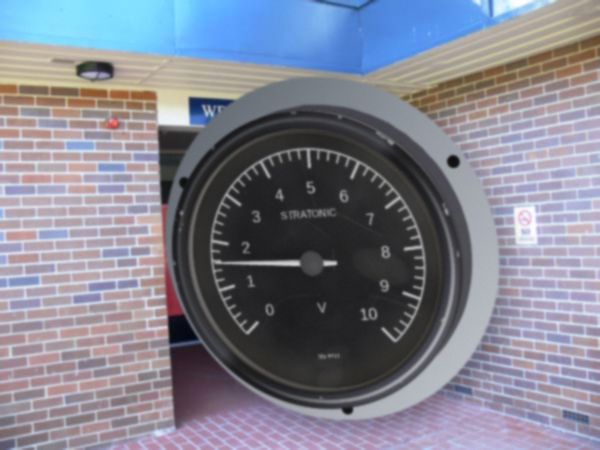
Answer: 1.6; V
